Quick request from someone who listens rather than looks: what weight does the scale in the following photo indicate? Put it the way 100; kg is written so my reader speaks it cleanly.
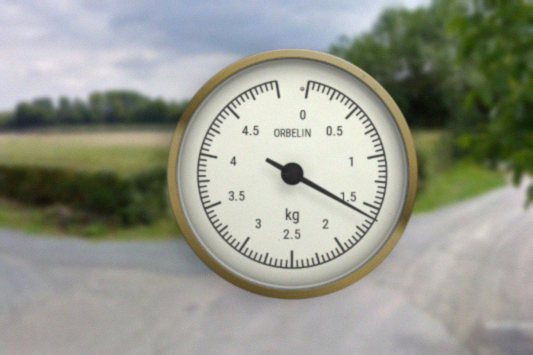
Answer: 1.6; kg
